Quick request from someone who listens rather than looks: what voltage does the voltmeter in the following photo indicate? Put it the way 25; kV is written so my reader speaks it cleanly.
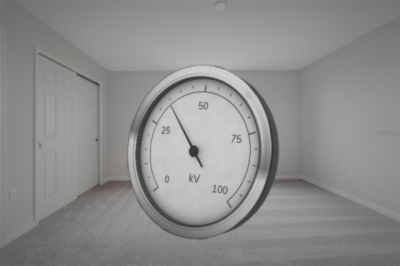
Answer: 35; kV
